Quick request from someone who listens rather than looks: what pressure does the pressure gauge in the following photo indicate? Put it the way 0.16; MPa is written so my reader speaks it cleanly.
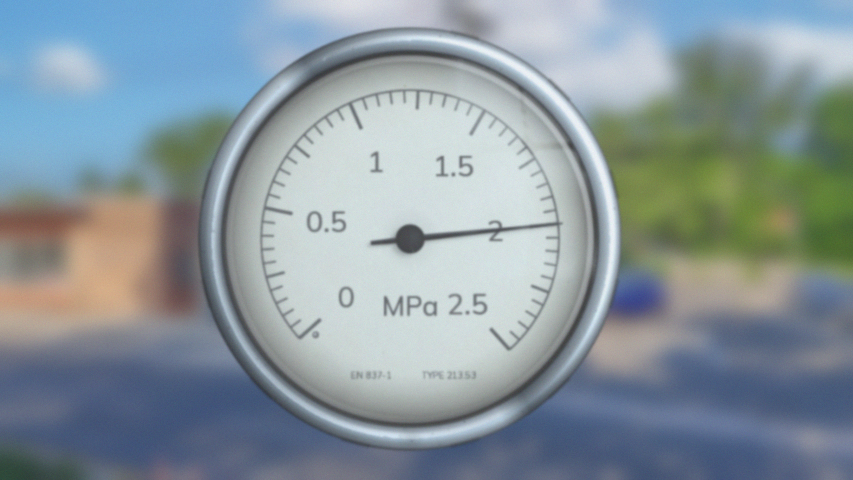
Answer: 2; MPa
